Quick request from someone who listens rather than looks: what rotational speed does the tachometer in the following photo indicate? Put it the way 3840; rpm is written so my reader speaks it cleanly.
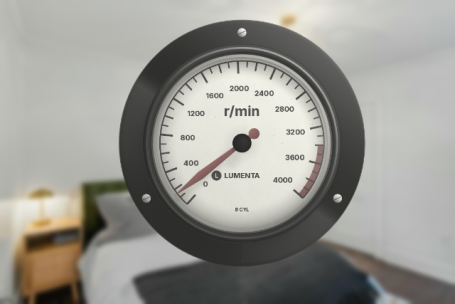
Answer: 150; rpm
